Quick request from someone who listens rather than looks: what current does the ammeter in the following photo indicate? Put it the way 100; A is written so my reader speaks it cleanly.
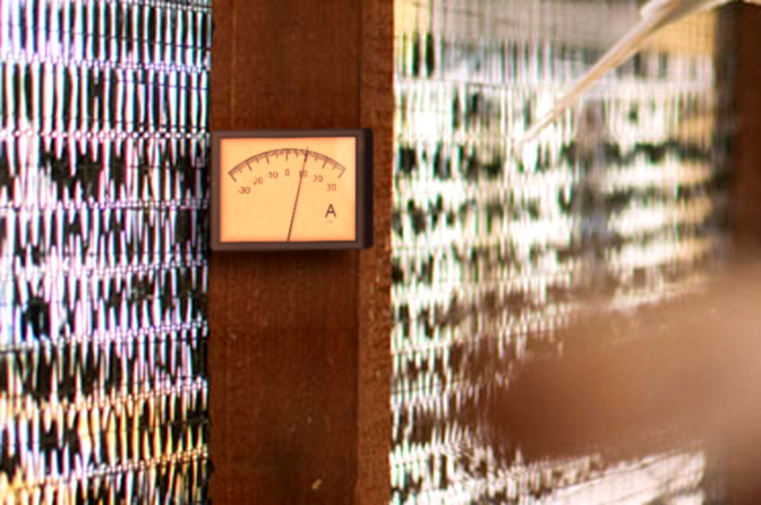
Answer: 10; A
